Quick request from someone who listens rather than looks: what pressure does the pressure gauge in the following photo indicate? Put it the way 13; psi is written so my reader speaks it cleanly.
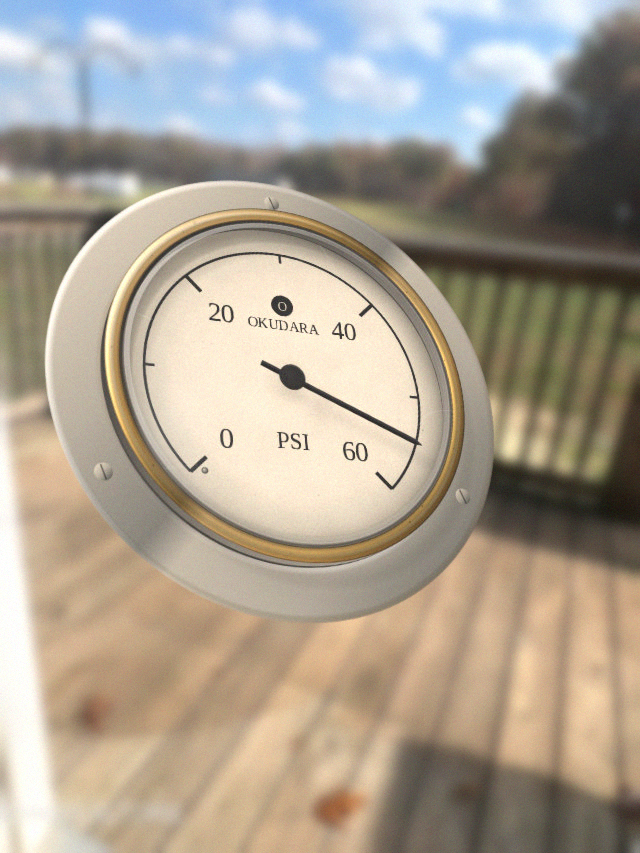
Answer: 55; psi
